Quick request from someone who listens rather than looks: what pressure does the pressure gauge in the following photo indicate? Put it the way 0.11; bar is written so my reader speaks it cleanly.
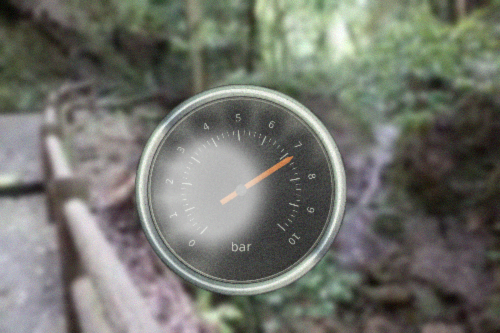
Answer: 7.2; bar
